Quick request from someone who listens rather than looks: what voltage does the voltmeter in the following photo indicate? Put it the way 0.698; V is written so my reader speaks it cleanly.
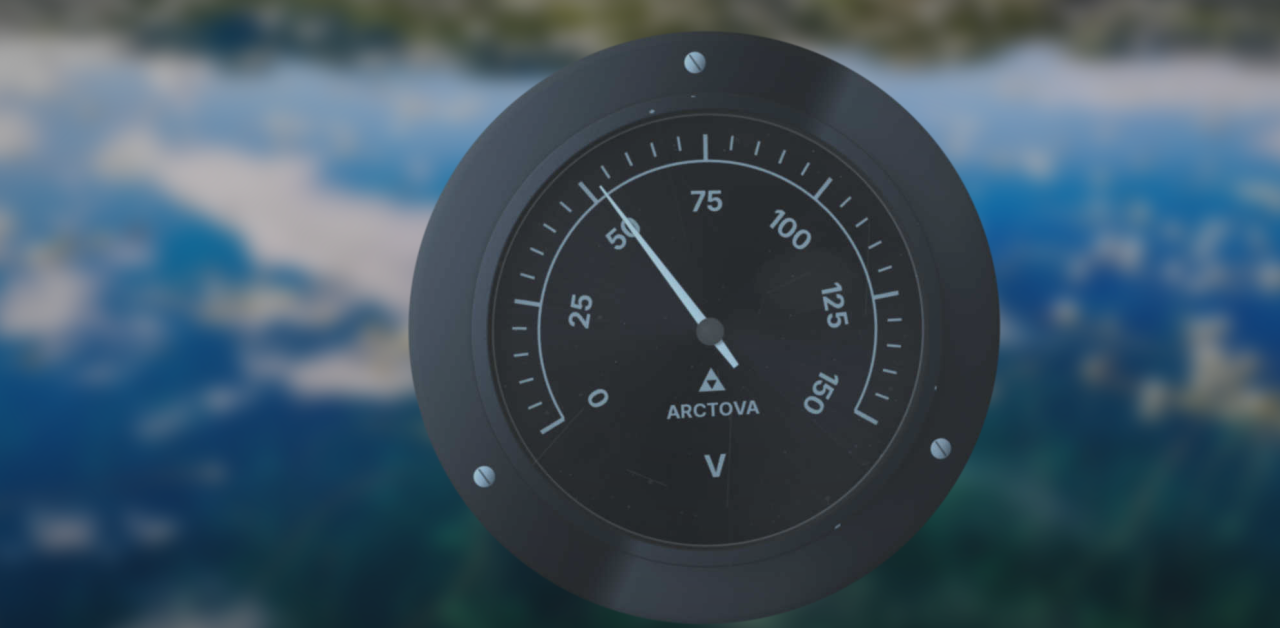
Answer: 52.5; V
